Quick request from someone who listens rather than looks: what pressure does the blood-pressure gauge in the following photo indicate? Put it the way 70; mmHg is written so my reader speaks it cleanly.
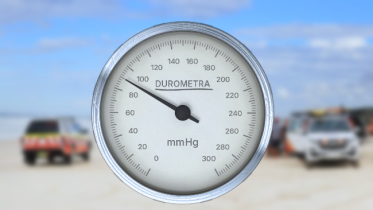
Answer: 90; mmHg
